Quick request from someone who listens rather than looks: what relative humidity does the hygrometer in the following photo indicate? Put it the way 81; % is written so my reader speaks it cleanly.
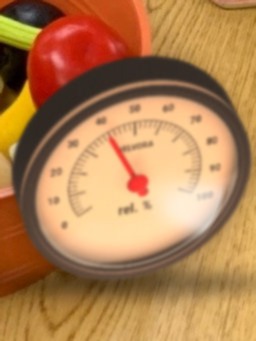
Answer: 40; %
